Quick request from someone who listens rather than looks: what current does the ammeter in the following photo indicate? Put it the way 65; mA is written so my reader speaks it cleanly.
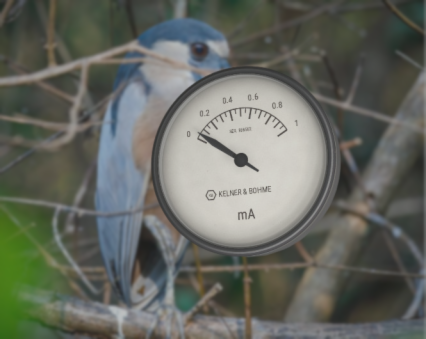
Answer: 0.05; mA
